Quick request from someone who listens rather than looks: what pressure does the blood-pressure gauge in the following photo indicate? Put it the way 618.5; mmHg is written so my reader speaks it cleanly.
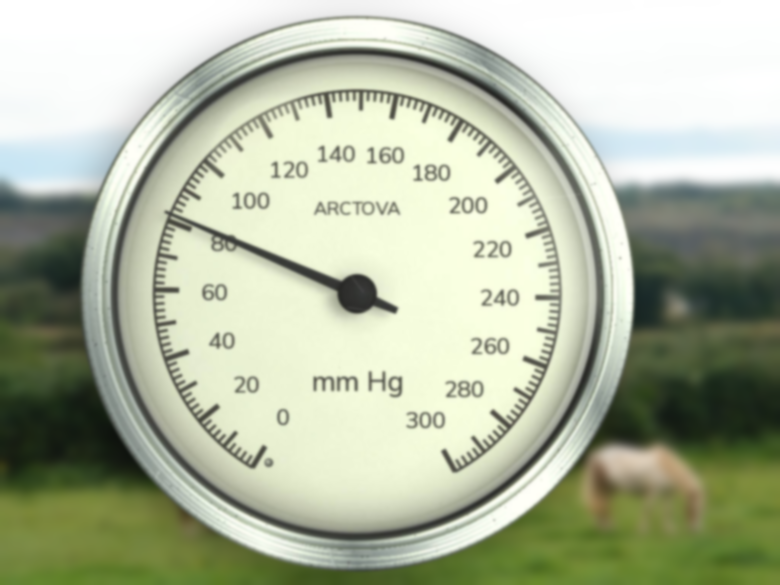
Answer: 82; mmHg
